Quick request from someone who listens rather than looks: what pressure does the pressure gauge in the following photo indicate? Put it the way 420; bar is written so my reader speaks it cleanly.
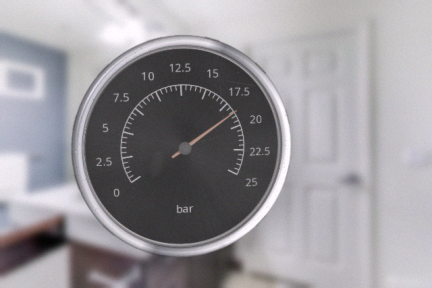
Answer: 18.5; bar
